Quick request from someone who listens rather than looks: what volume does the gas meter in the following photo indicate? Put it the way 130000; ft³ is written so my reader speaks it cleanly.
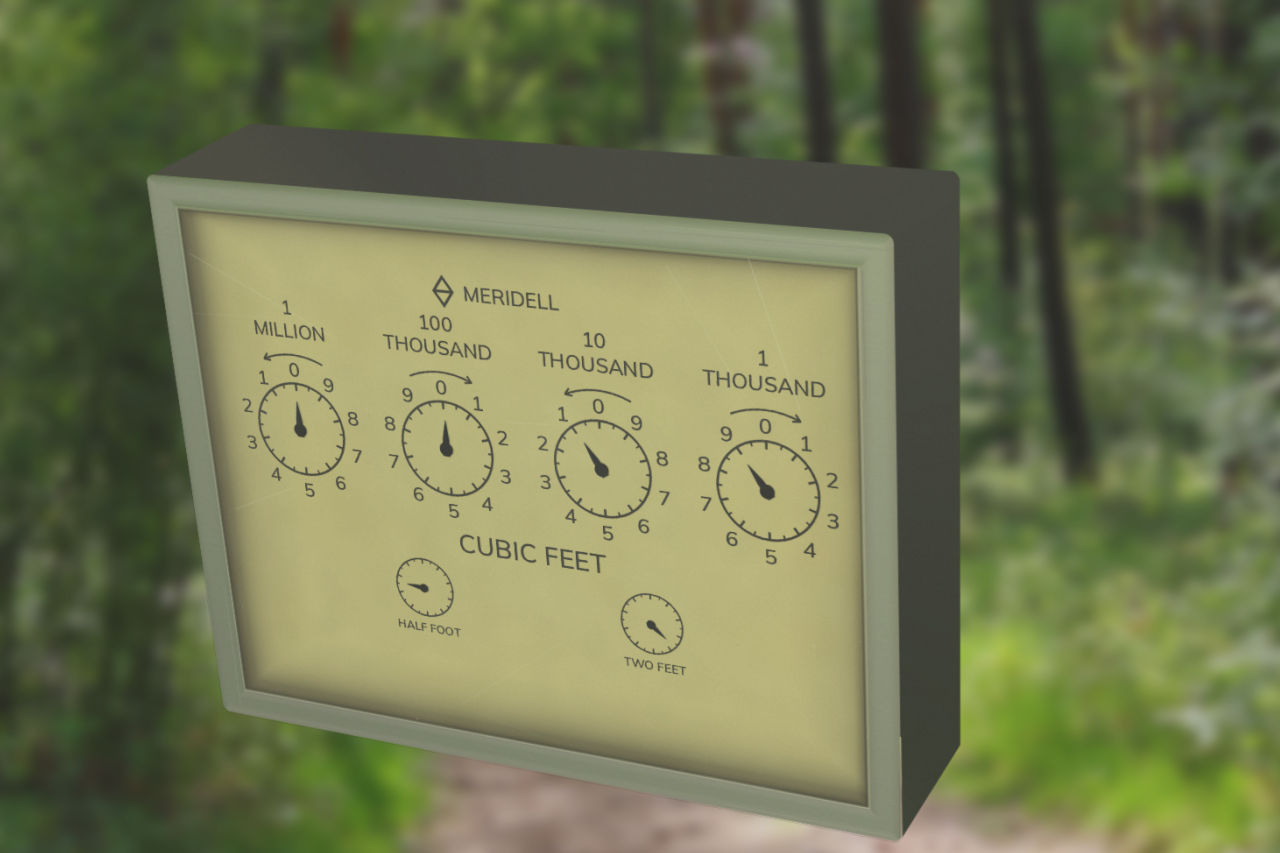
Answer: 900; ft³
